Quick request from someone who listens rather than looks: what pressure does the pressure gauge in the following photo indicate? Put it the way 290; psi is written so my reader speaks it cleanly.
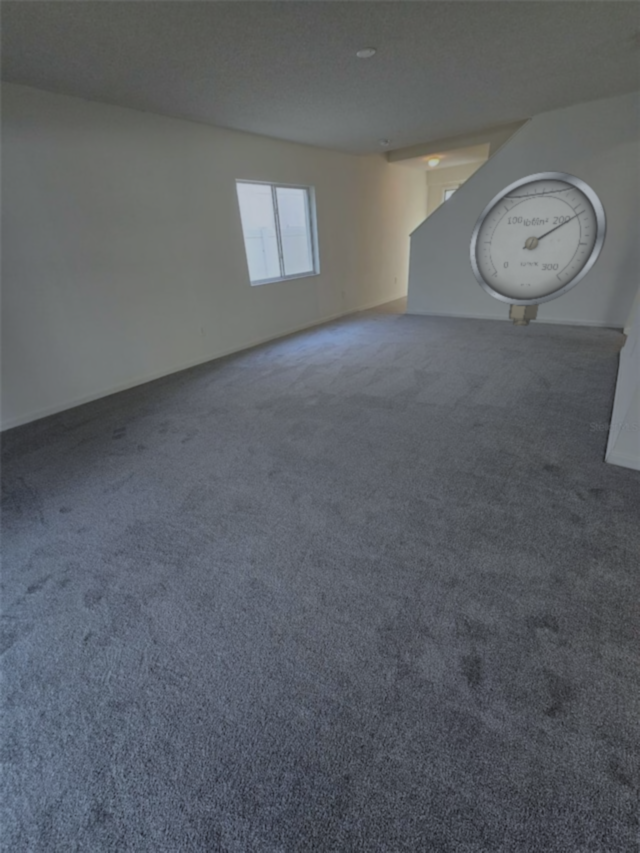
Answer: 210; psi
